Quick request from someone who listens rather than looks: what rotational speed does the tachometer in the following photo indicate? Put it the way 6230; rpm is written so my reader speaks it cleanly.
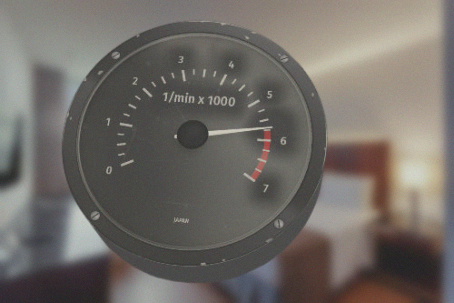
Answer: 5750; rpm
